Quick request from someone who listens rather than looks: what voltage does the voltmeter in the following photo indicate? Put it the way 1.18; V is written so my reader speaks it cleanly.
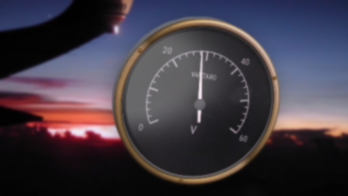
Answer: 28; V
